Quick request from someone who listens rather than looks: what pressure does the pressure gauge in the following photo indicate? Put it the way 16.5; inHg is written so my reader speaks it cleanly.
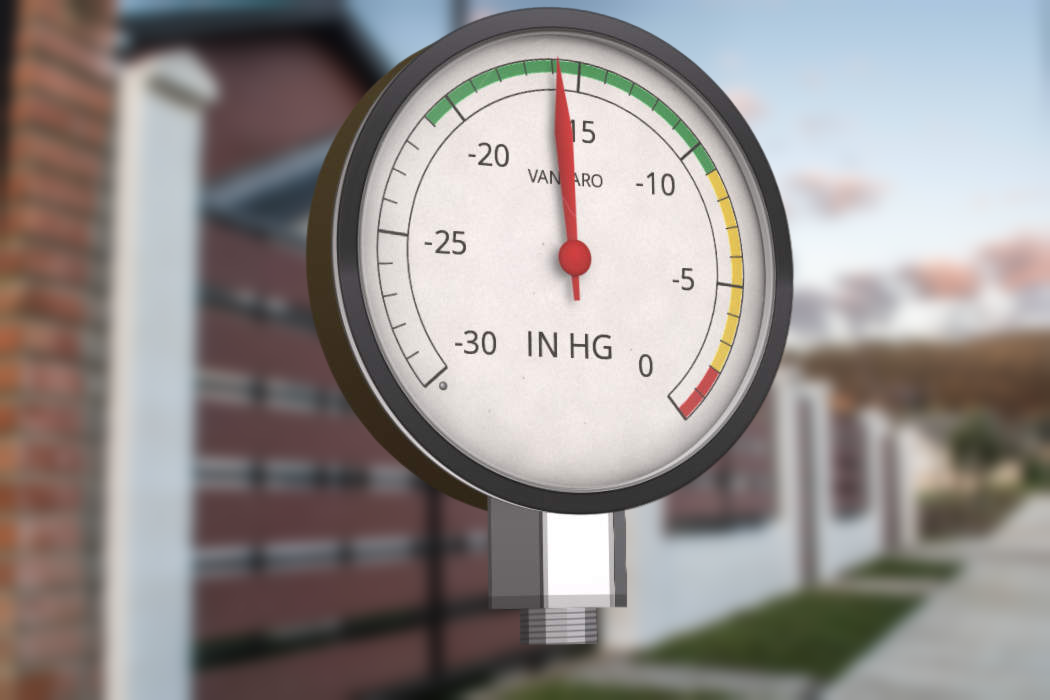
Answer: -16; inHg
